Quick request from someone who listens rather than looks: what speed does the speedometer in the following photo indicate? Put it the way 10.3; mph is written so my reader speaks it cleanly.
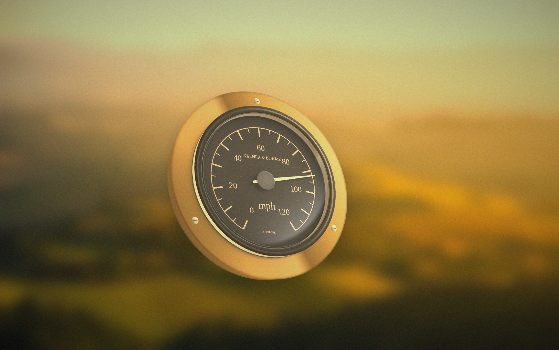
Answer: 92.5; mph
